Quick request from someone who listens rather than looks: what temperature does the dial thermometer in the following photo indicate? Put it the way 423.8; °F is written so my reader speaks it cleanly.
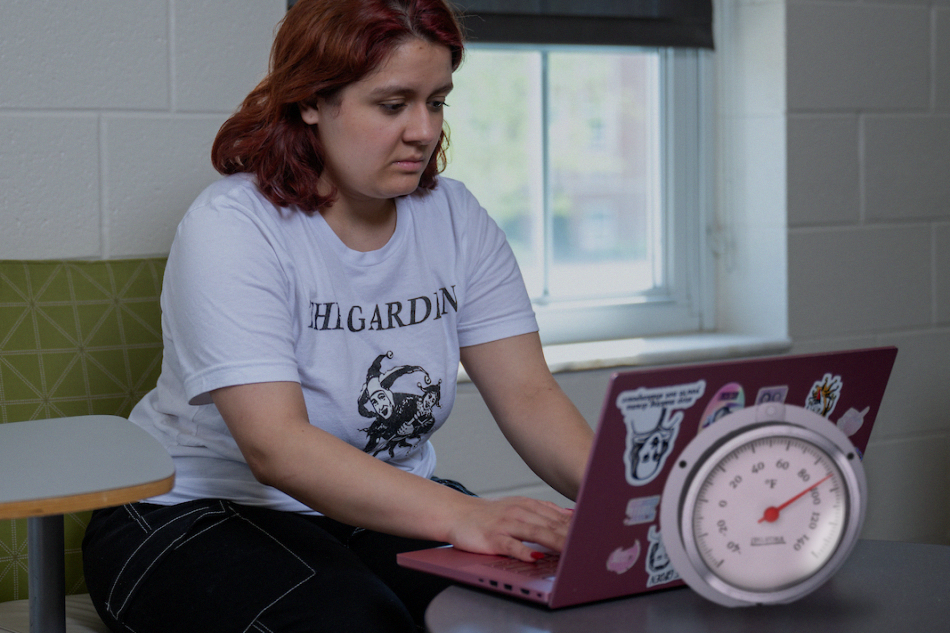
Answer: 90; °F
